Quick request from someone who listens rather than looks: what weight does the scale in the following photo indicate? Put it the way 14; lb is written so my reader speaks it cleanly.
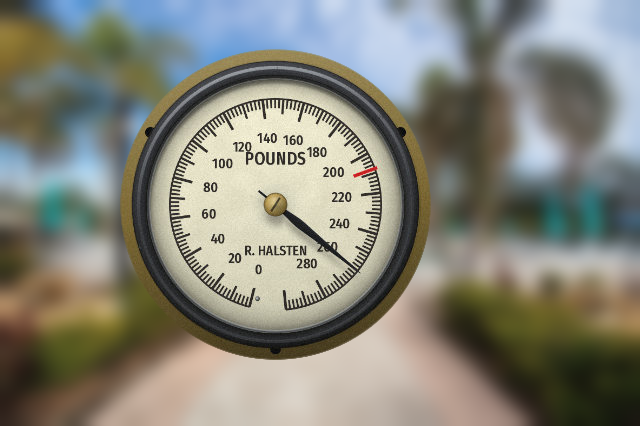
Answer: 260; lb
